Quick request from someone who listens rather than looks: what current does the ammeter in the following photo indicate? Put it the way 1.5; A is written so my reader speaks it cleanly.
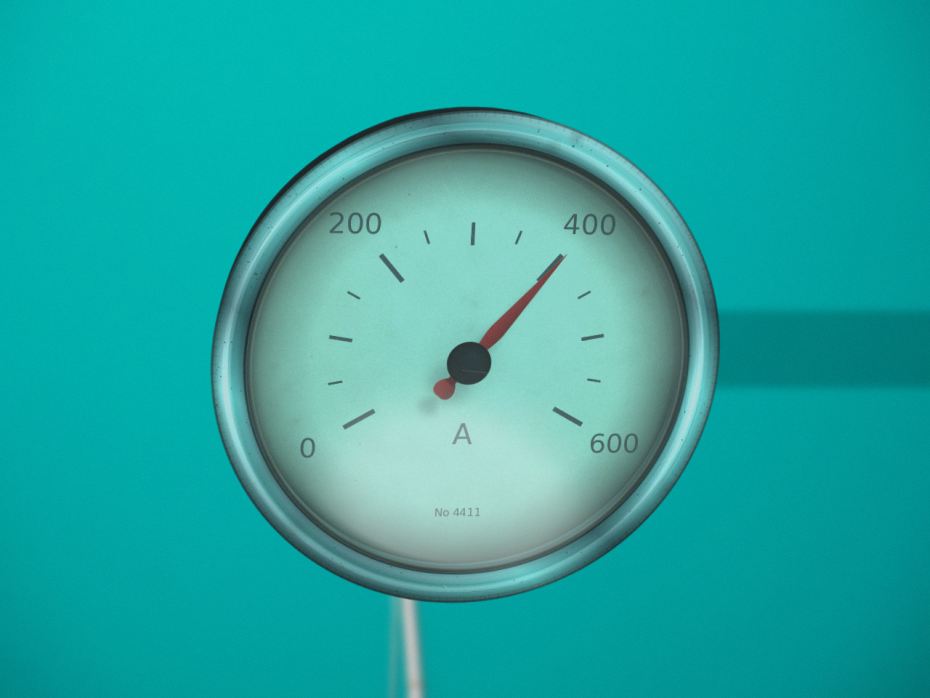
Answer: 400; A
